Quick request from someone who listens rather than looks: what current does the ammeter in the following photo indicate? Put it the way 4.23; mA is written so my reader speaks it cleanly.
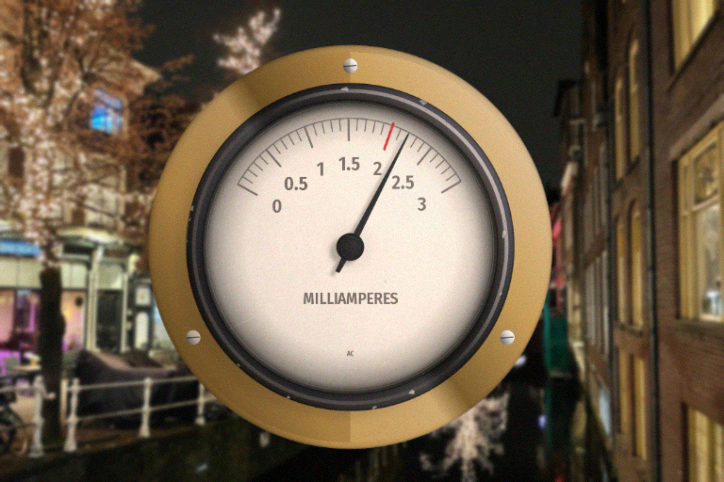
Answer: 2.2; mA
